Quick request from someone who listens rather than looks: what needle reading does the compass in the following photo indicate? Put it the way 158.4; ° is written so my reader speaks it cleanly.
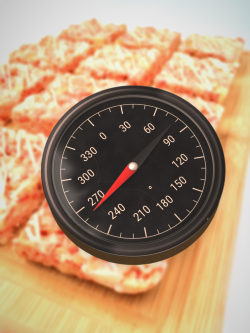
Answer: 260; °
